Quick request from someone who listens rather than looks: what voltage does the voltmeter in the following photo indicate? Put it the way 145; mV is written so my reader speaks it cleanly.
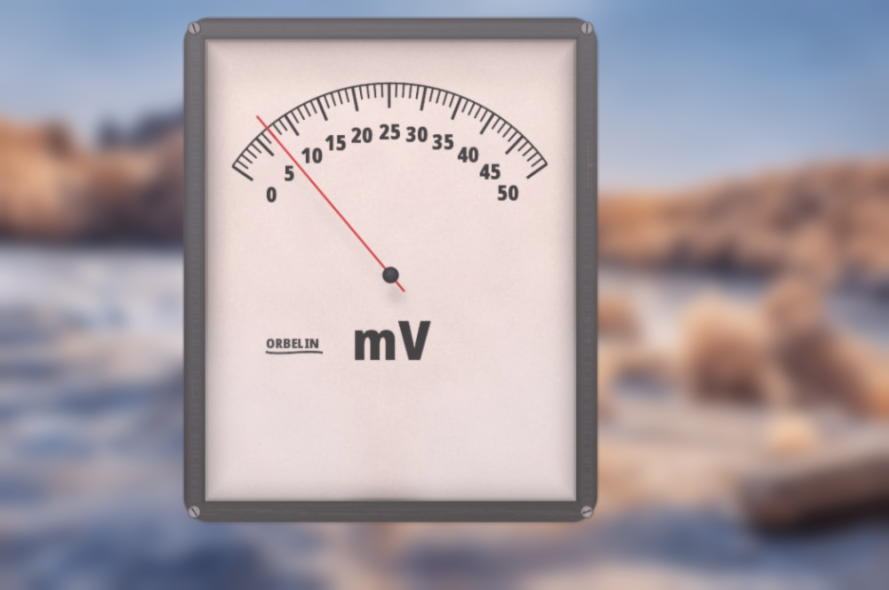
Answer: 7; mV
